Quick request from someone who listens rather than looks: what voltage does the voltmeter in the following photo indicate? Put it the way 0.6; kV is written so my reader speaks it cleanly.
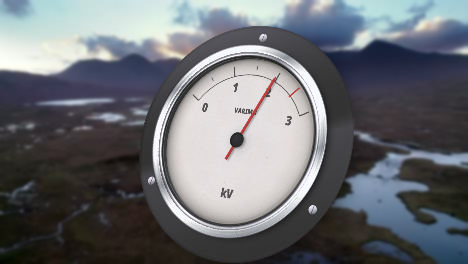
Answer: 2; kV
